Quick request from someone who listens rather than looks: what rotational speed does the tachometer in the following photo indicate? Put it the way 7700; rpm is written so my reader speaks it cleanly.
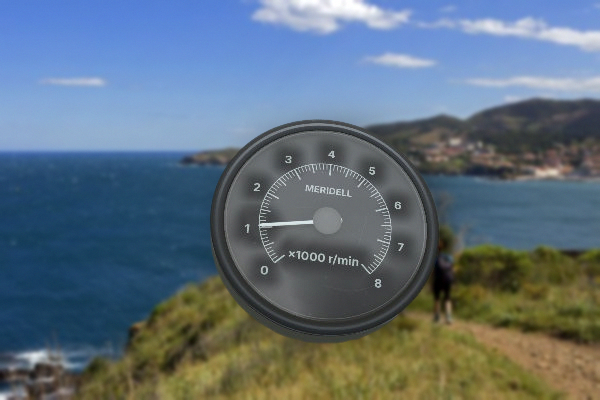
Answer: 1000; rpm
